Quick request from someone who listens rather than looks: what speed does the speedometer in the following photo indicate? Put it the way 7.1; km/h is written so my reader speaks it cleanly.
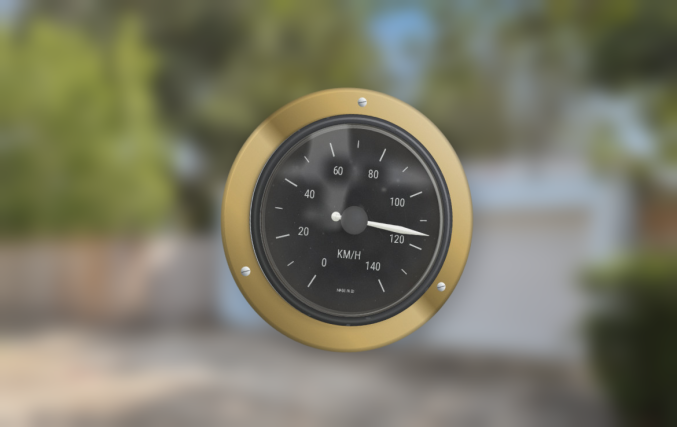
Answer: 115; km/h
